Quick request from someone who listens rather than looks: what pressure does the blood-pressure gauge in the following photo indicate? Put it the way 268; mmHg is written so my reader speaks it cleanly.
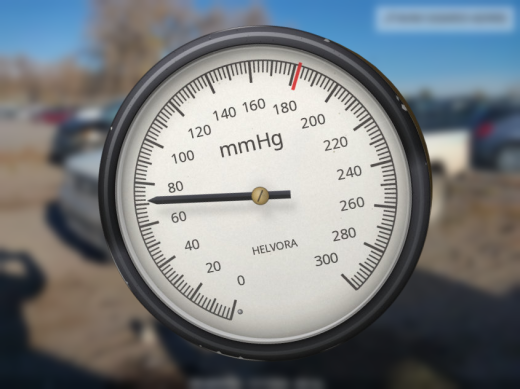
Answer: 72; mmHg
